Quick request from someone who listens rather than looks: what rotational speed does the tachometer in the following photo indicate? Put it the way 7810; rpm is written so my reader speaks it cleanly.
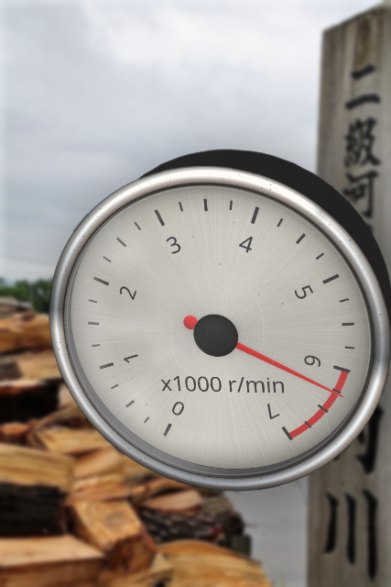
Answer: 6250; rpm
